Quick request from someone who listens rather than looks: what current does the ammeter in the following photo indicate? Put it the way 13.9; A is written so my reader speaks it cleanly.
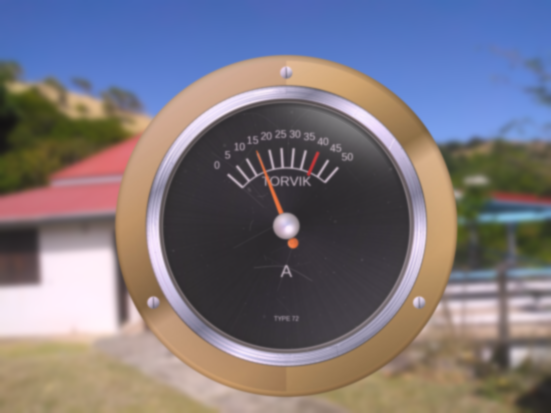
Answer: 15; A
